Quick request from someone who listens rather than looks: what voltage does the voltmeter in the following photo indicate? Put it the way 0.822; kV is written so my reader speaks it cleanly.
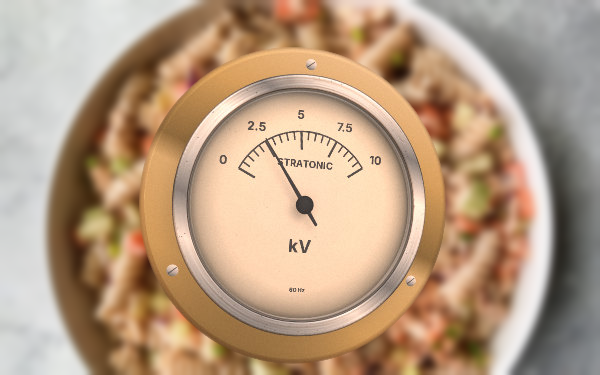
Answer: 2.5; kV
